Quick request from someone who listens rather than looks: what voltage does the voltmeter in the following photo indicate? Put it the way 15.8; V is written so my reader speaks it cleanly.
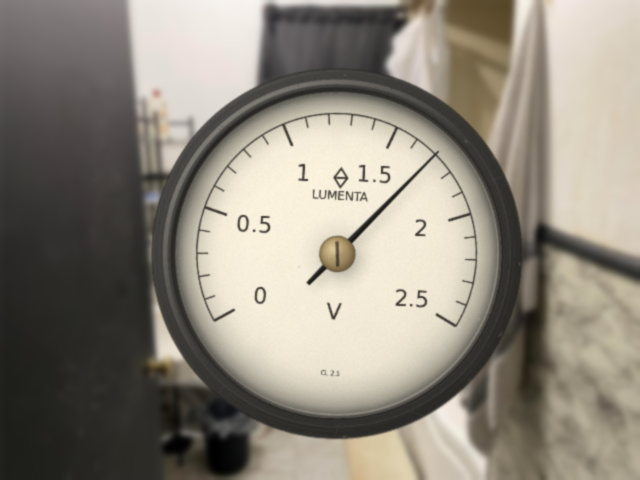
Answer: 1.7; V
